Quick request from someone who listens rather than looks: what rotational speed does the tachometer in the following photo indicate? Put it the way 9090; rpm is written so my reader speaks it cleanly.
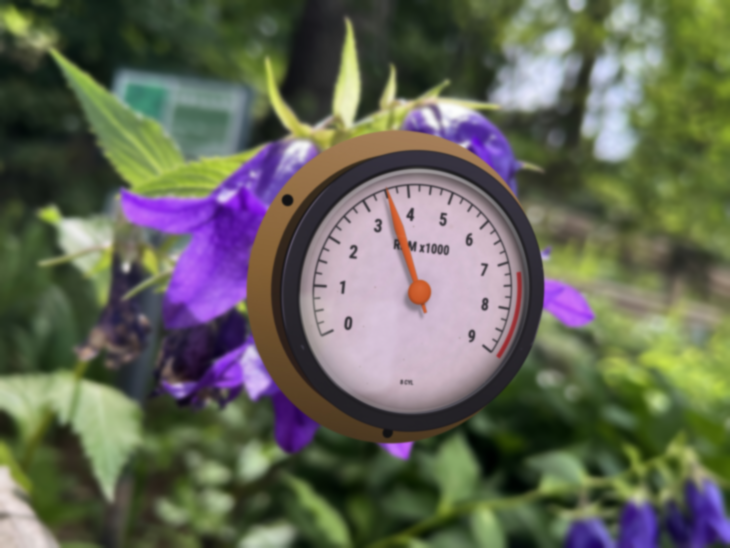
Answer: 3500; rpm
